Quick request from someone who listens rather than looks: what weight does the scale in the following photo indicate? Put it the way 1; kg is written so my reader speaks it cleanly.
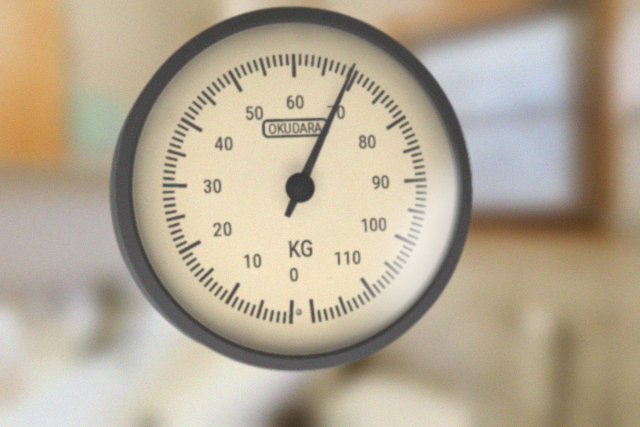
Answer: 69; kg
